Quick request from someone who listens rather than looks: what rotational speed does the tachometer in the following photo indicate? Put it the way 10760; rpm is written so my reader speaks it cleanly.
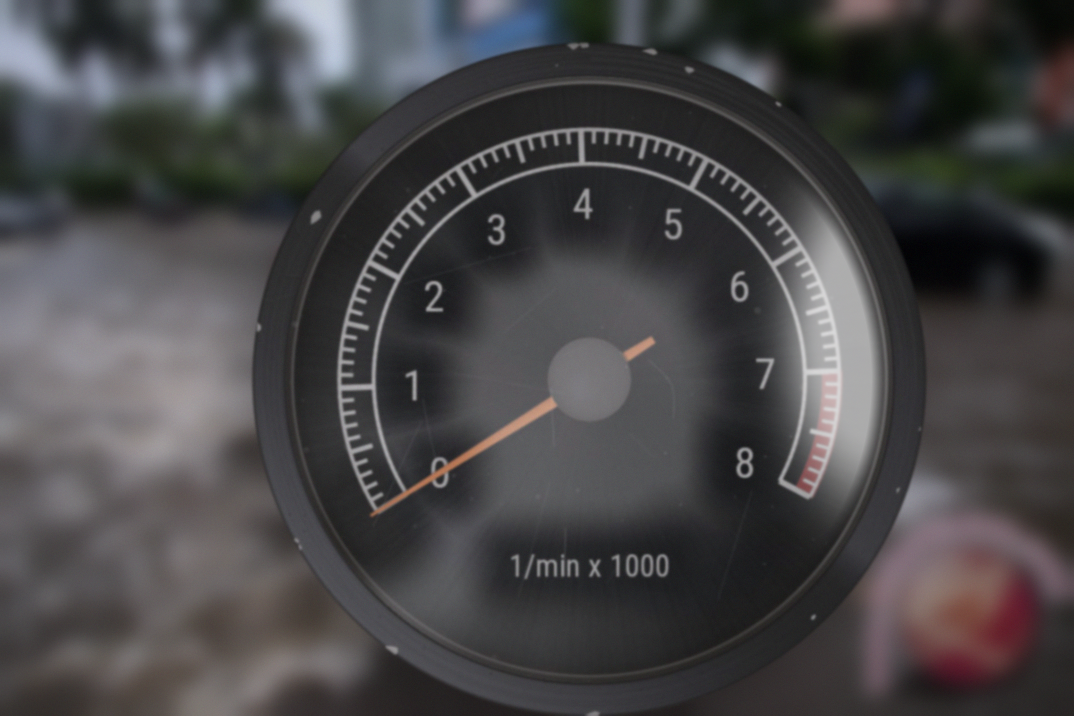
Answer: 0; rpm
